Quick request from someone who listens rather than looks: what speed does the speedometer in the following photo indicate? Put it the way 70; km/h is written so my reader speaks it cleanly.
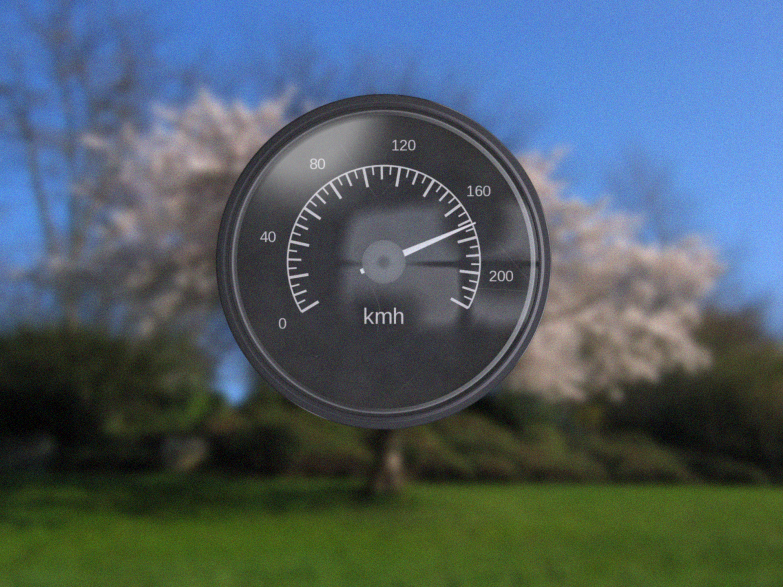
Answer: 172.5; km/h
